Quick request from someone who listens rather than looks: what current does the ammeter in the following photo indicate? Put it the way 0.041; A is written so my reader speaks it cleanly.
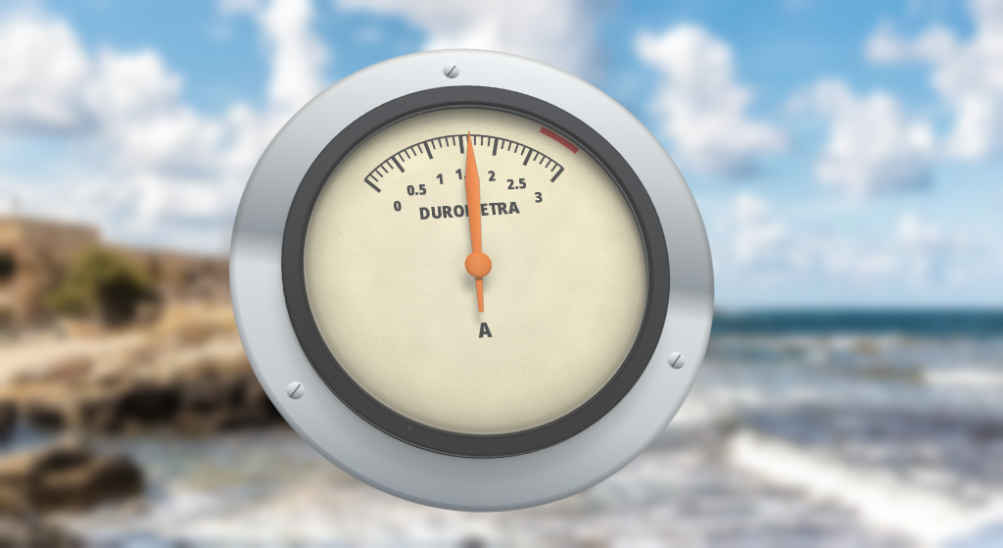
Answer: 1.6; A
